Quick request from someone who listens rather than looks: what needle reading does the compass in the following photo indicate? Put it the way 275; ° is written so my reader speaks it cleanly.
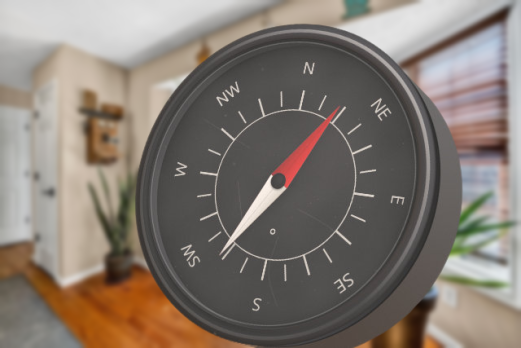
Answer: 30; °
